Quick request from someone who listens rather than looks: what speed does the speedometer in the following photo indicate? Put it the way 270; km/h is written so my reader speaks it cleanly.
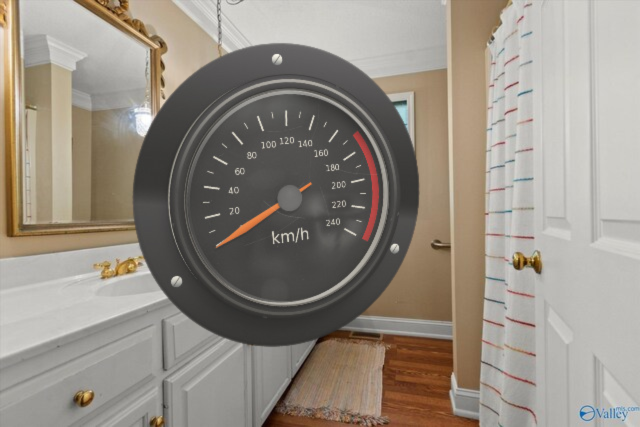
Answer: 0; km/h
